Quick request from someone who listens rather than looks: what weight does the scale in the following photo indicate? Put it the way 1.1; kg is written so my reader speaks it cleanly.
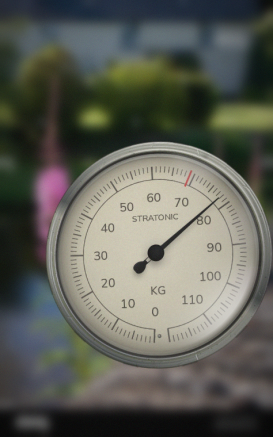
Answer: 78; kg
